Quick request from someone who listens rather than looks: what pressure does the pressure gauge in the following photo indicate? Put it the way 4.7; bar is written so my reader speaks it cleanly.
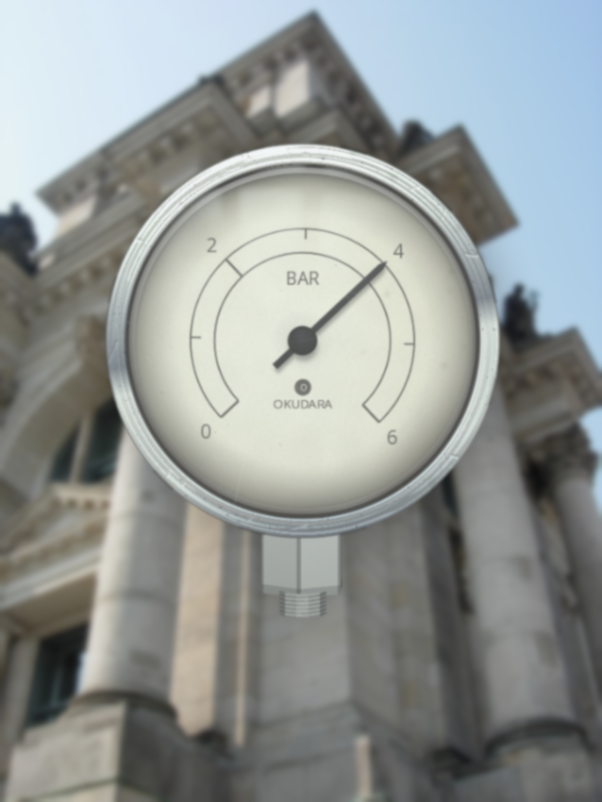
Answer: 4; bar
